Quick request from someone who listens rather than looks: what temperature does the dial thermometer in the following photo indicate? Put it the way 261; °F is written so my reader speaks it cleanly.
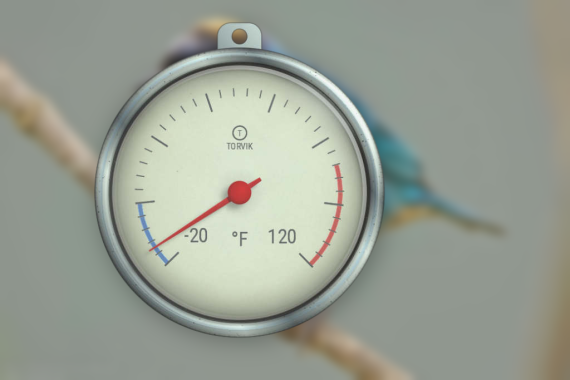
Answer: -14; °F
